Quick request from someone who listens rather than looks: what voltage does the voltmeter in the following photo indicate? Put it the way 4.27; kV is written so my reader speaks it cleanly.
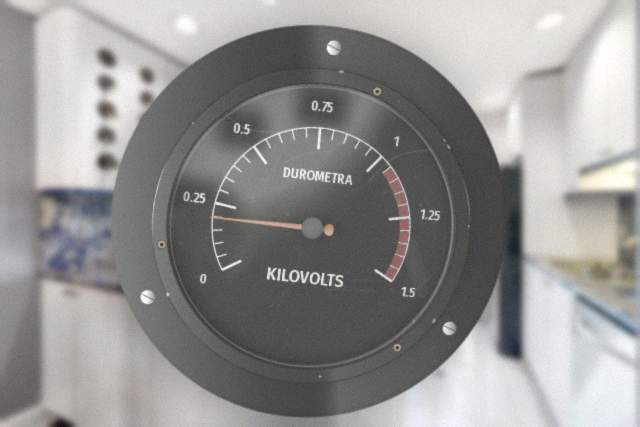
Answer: 0.2; kV
